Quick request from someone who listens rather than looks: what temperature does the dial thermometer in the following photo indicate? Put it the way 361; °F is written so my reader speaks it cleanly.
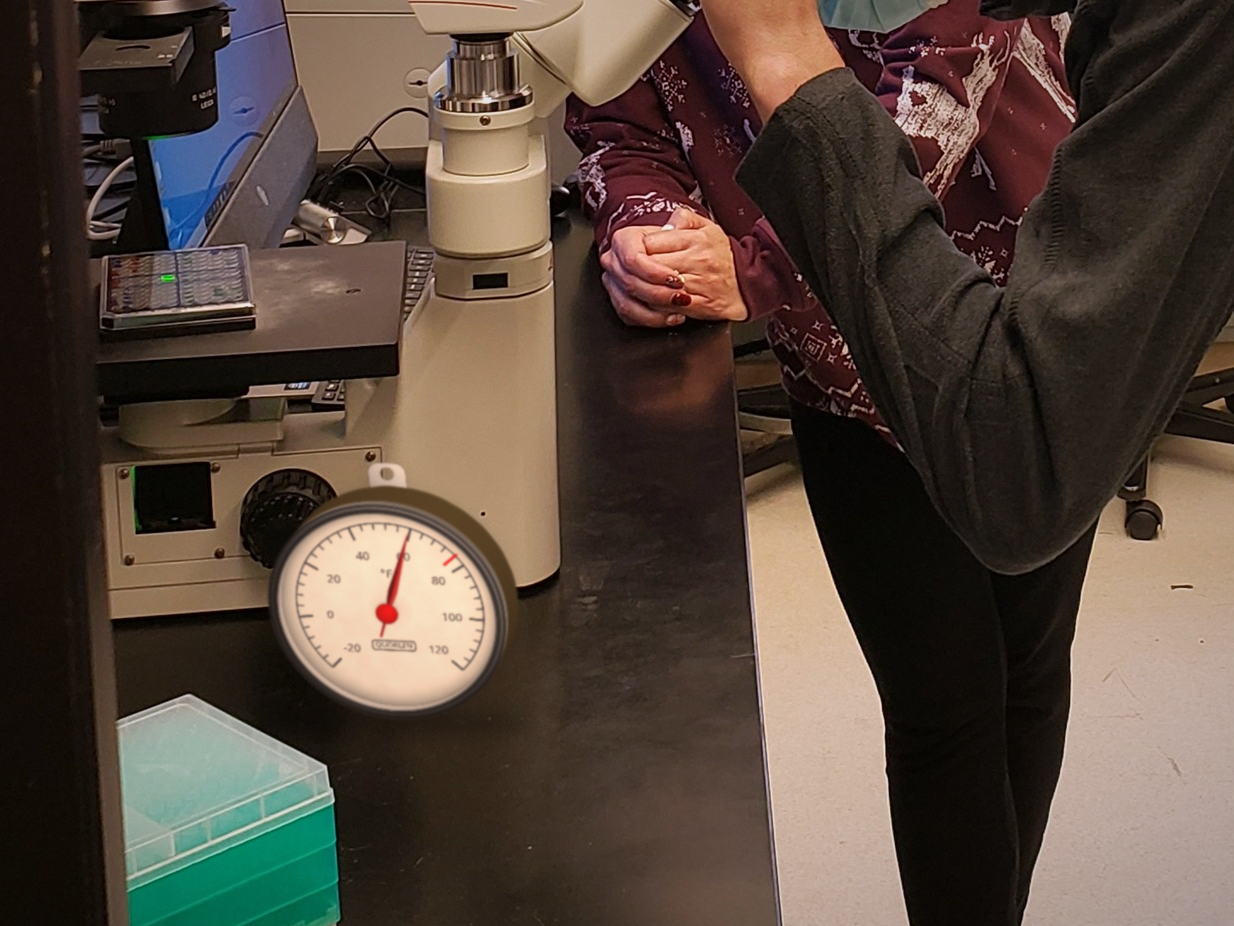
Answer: 60; °F
